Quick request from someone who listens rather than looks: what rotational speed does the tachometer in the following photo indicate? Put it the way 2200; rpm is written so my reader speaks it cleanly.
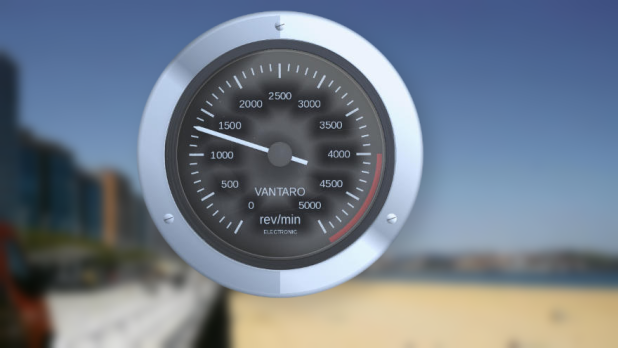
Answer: 1300; rpm
